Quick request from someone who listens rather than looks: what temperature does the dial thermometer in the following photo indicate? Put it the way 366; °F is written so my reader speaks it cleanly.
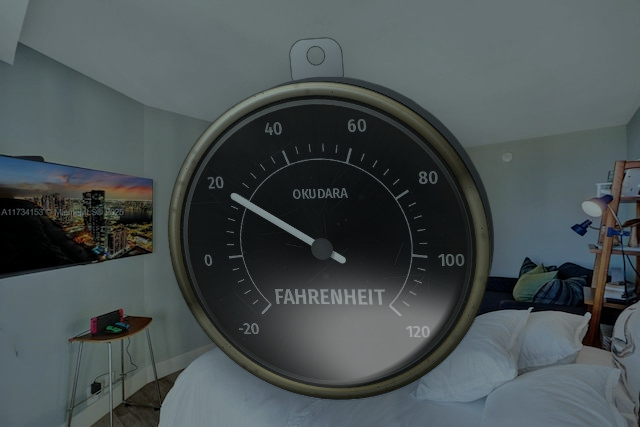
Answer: 20; °F
